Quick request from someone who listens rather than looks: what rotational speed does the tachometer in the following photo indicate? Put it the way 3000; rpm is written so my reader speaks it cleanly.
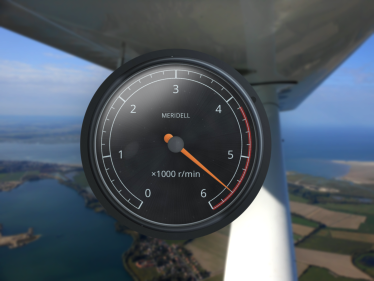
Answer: 5600; rpm
